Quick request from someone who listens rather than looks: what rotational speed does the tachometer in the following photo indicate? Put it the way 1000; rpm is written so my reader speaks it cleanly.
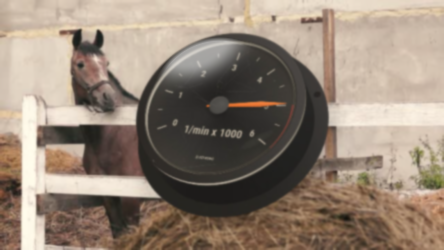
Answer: 5000; rpm
